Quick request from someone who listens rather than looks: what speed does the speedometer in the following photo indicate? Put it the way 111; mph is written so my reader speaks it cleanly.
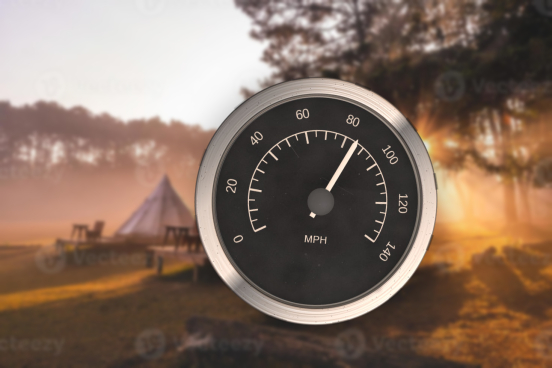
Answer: 85; mph
